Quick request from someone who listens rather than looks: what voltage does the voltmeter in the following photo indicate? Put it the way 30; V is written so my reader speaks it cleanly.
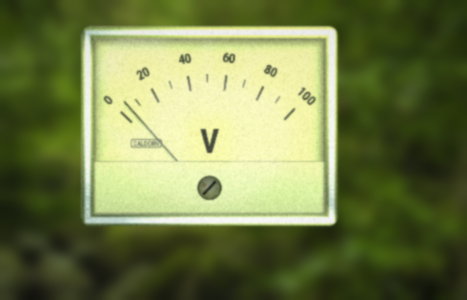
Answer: 5; V
